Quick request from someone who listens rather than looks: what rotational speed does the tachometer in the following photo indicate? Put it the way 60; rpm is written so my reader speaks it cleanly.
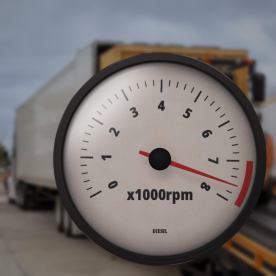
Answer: 7600; rpm
